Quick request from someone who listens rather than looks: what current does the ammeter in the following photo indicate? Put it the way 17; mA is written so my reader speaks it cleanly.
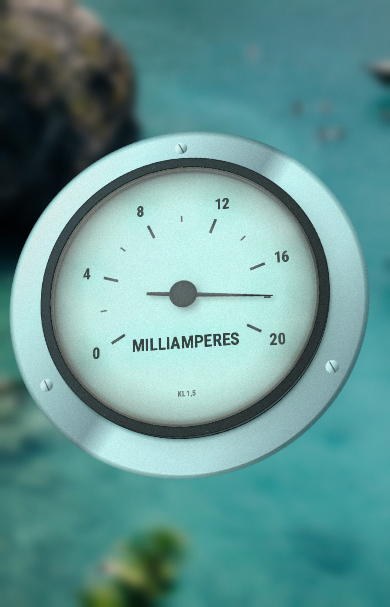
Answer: 18; mA
